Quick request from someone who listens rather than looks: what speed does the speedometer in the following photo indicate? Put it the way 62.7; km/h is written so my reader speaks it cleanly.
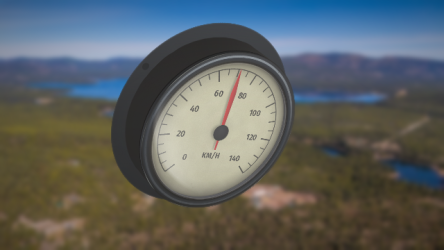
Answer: 70; km/h
